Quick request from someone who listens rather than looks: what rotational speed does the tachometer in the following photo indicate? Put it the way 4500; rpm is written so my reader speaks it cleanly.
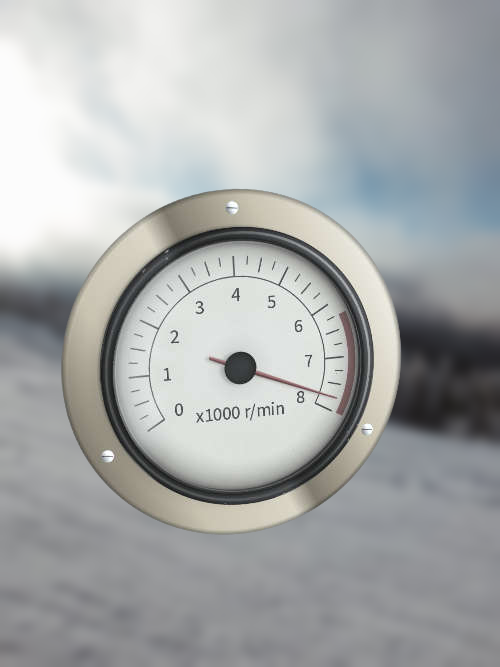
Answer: 7750; rpm
